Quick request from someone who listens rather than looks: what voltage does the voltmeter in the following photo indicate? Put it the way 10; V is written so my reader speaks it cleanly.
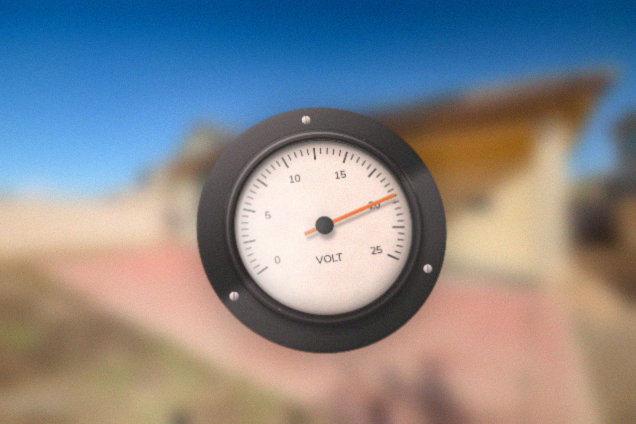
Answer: 20; V
